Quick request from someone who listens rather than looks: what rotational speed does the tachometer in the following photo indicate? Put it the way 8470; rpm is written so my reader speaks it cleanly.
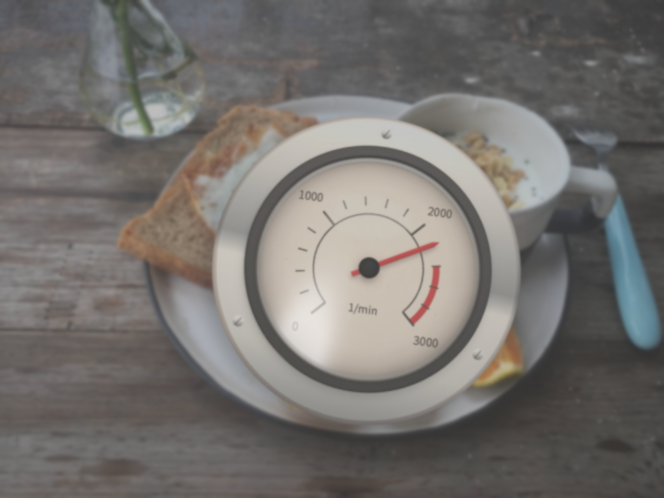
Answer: 2200; rpm
